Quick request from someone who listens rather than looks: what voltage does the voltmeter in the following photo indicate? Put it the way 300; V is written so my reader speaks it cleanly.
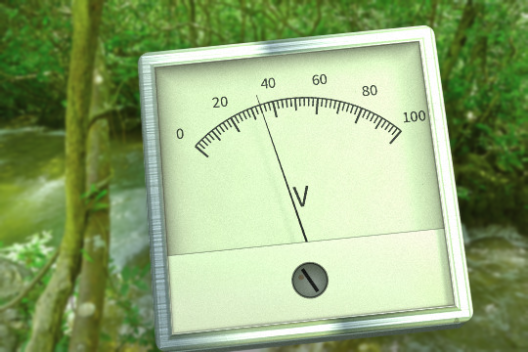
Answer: 34; V
